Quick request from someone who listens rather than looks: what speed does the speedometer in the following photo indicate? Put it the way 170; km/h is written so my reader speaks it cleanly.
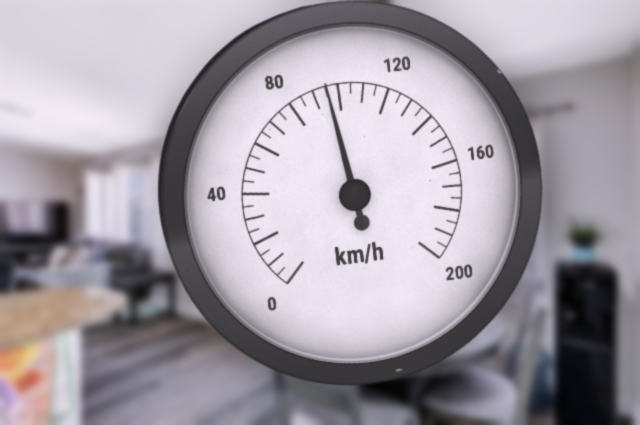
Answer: 95; km/h
